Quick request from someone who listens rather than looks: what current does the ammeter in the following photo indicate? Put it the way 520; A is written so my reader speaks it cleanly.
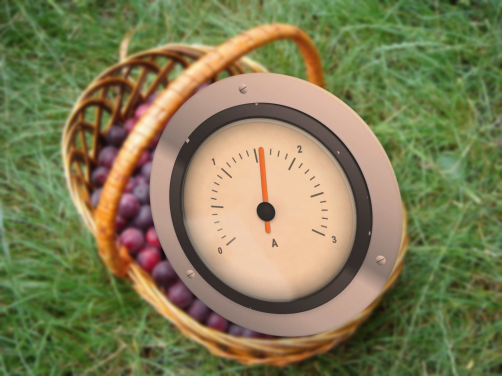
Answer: 1.6; A
